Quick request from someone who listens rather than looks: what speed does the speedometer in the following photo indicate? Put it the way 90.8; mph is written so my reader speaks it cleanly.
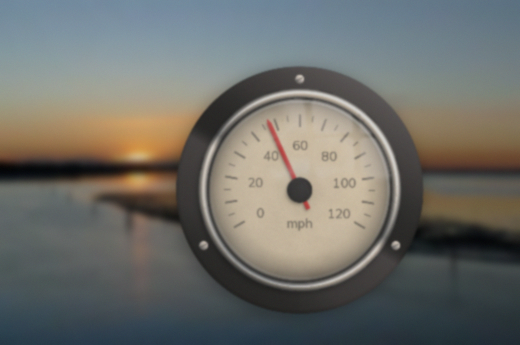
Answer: 47.5; mph
